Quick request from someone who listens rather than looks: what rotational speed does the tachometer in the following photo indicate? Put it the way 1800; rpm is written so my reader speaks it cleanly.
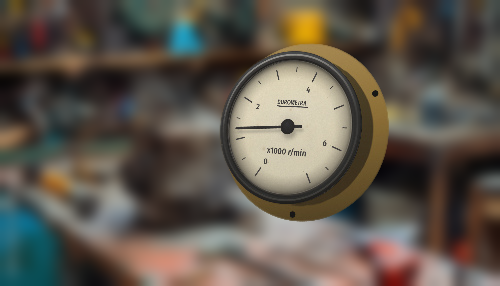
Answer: 1250; rpm
